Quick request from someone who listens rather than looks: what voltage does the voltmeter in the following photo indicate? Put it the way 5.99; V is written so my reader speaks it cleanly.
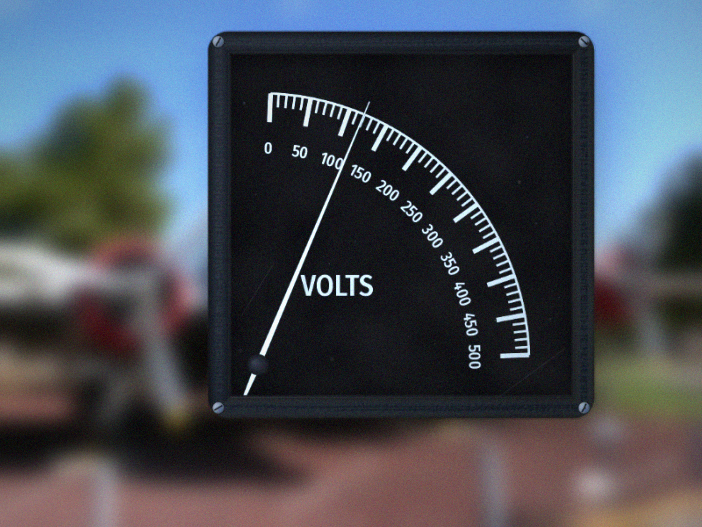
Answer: 120; V
